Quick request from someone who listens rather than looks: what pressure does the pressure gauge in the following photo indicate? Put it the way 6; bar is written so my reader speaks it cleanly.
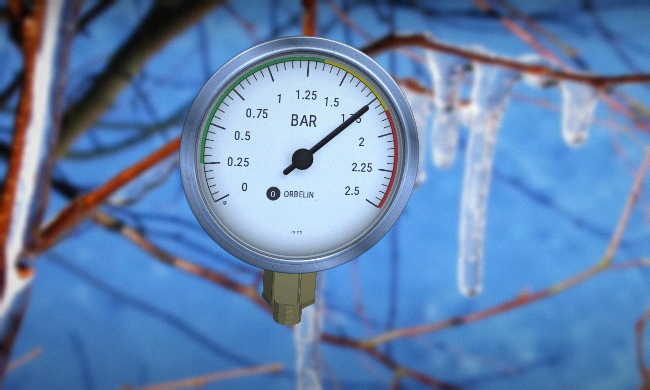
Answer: 1.75; bar
